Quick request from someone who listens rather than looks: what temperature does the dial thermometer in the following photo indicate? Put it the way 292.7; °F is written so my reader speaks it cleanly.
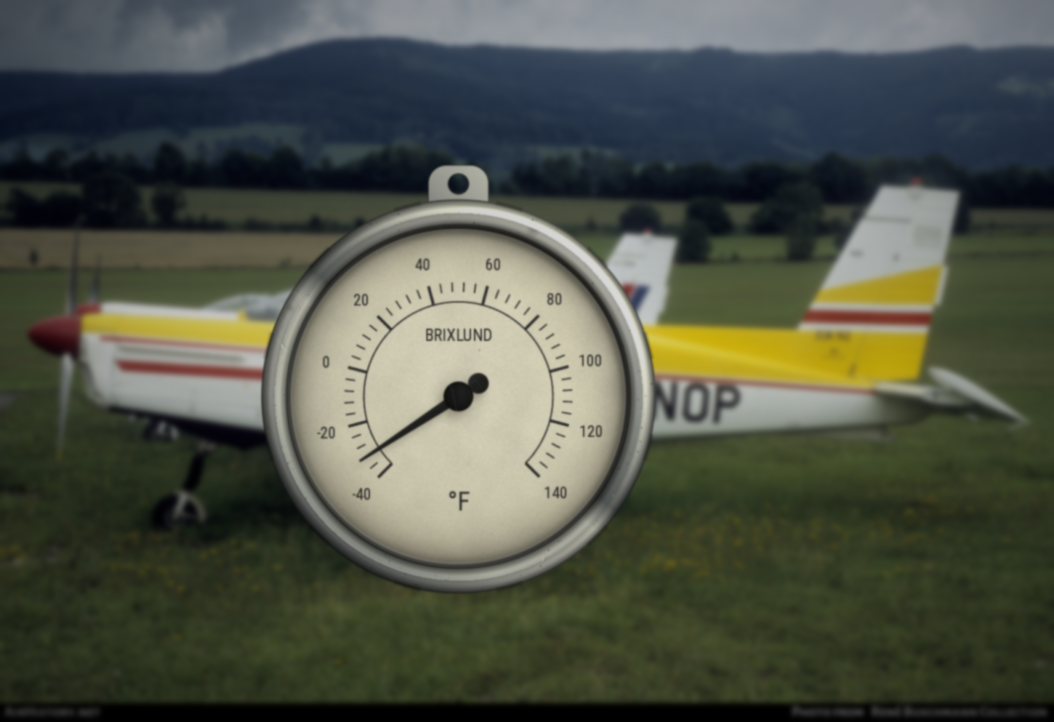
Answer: -32; °F
